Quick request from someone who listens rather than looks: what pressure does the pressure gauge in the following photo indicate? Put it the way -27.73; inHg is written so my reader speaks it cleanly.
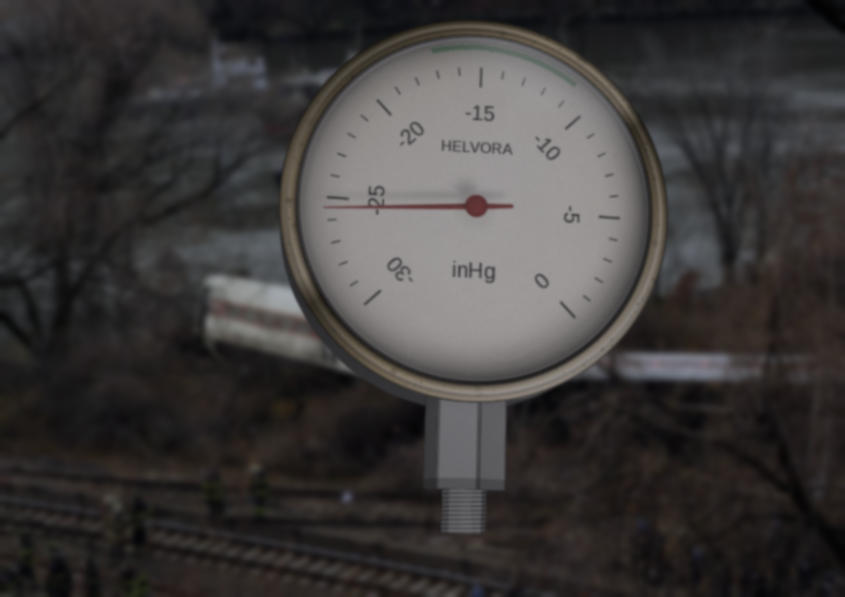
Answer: -25.5; inHg
